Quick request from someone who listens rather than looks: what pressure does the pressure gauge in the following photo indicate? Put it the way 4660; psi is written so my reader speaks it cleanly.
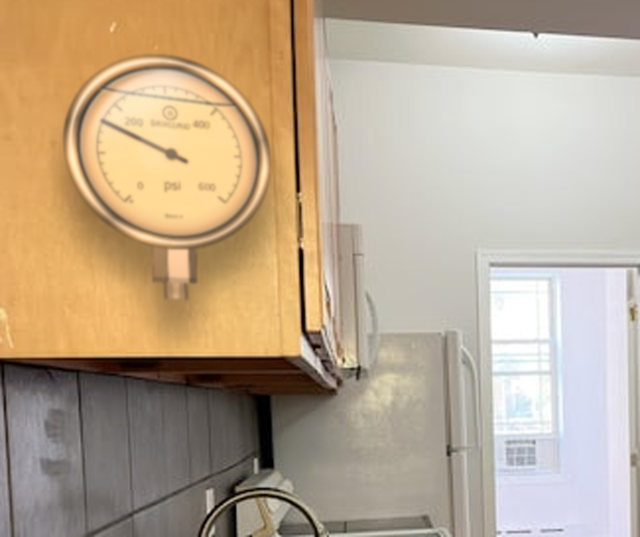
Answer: 160; psi
